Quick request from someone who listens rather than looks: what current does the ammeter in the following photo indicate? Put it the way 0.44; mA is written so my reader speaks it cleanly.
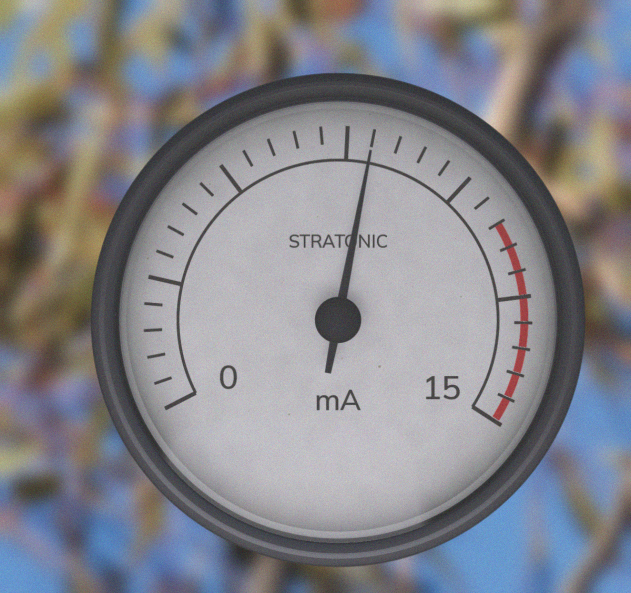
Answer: 8; mA
